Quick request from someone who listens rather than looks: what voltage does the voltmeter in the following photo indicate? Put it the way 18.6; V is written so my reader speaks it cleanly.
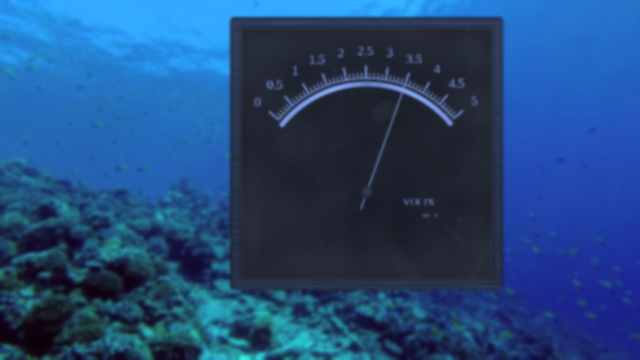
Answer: 3.5; V
